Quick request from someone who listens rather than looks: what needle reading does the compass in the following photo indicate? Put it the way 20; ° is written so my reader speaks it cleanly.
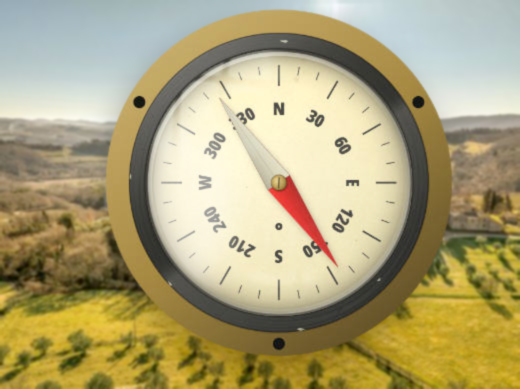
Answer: 145; °
